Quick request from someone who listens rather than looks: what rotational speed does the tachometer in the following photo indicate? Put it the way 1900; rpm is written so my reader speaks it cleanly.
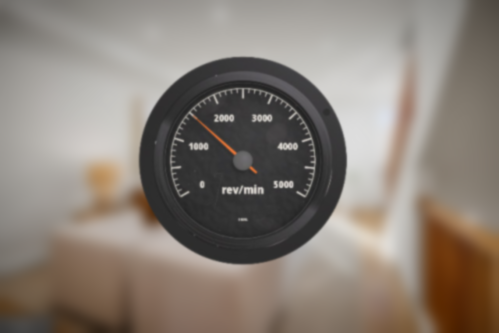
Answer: 1500; rpm
